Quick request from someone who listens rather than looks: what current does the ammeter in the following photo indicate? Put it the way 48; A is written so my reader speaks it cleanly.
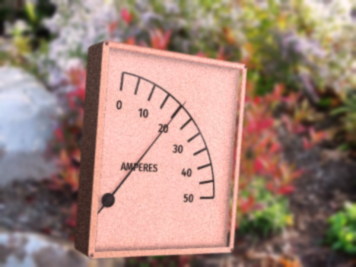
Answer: 20; A
